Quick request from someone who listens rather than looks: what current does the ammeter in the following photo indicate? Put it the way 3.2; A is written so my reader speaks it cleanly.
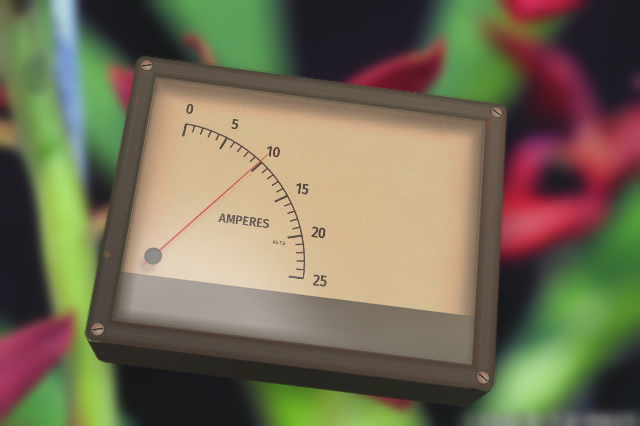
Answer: 10; A
